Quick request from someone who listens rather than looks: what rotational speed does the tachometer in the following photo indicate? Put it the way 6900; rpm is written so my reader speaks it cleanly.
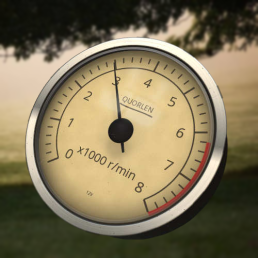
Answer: 3000; rpm
